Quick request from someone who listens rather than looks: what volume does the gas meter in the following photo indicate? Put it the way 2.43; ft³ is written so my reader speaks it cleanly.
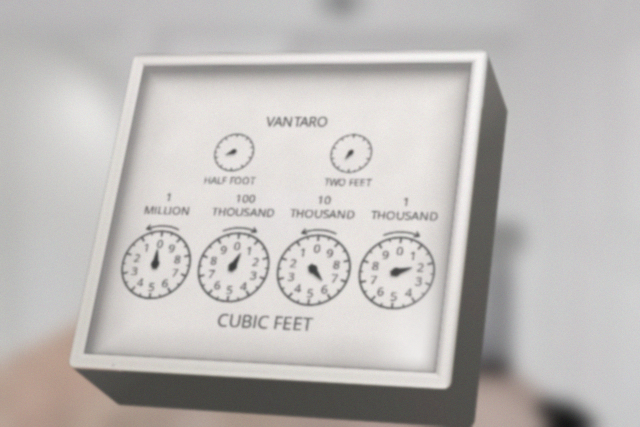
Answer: 6200; ft³
